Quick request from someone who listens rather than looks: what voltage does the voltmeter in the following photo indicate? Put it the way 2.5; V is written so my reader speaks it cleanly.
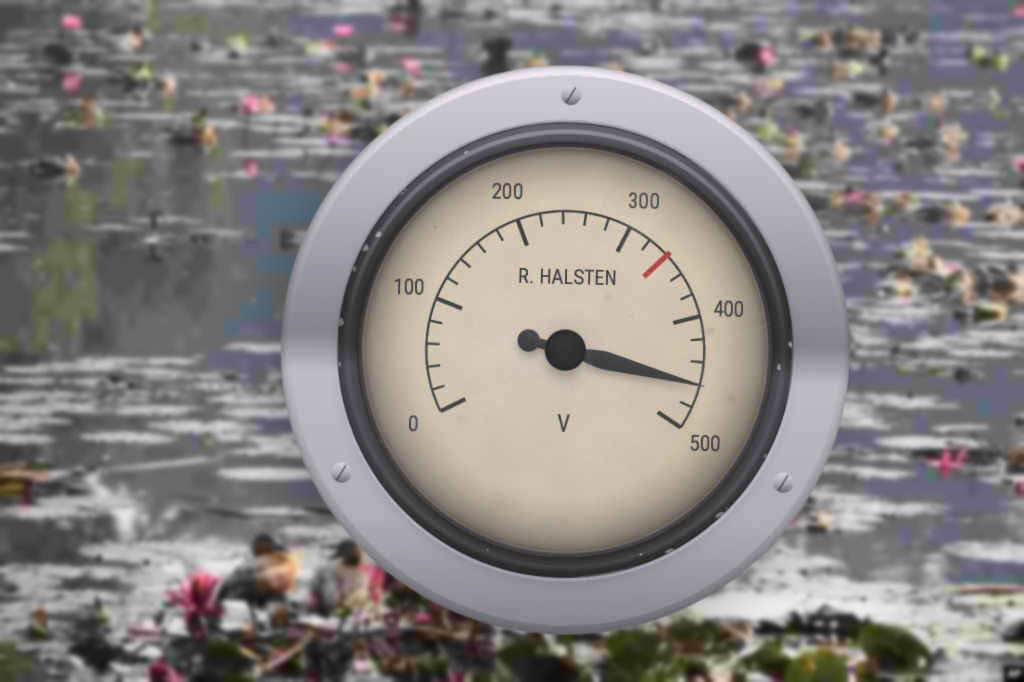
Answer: 460; V
